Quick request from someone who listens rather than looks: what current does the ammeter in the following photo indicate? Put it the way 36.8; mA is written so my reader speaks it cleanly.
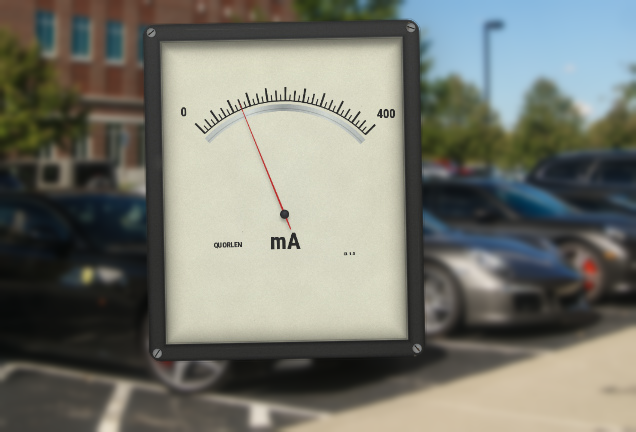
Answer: 100; mA
